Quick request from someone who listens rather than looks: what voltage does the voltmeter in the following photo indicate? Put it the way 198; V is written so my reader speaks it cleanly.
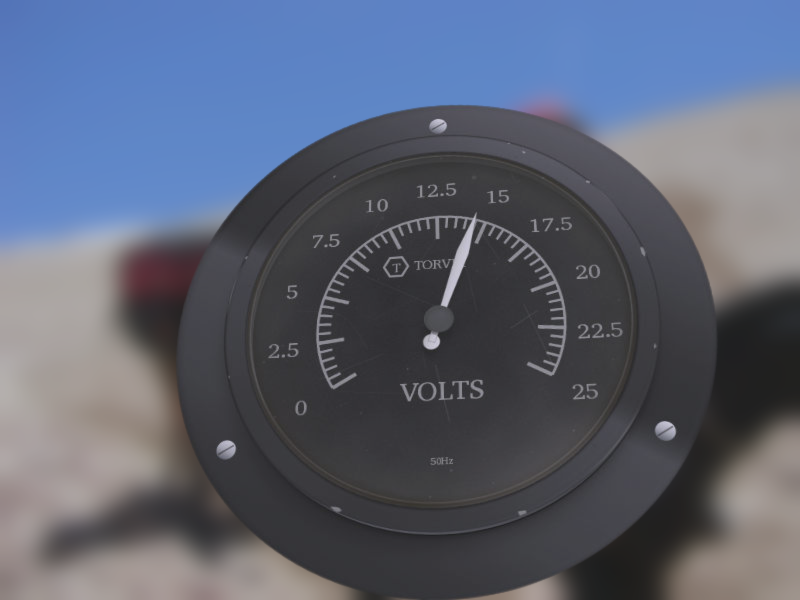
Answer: 14.5; V
